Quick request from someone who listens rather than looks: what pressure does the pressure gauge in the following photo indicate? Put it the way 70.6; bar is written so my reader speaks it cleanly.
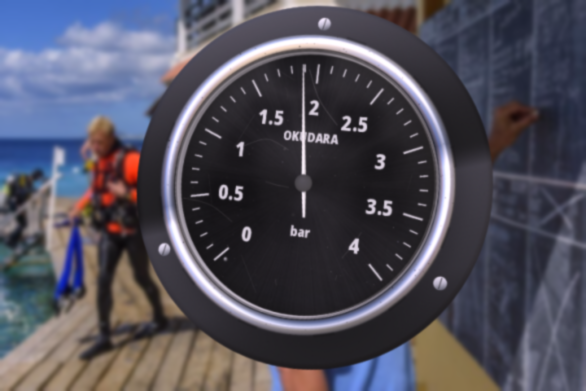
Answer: 1.9; bar
